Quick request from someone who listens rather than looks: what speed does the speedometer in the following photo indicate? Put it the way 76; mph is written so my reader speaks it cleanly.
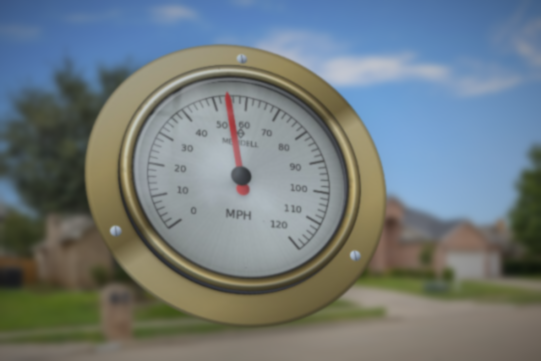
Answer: 54; mph
